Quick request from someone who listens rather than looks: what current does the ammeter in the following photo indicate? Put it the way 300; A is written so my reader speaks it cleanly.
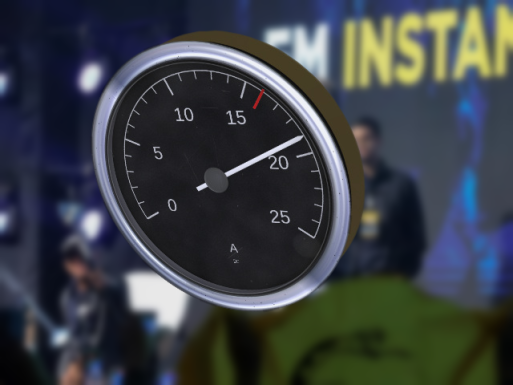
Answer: 19; A
